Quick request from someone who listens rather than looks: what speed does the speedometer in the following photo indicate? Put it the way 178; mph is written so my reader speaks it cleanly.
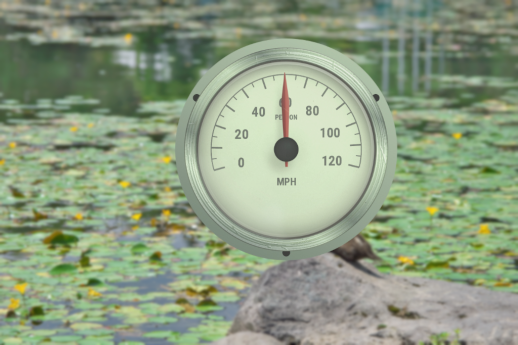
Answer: 60; mph
